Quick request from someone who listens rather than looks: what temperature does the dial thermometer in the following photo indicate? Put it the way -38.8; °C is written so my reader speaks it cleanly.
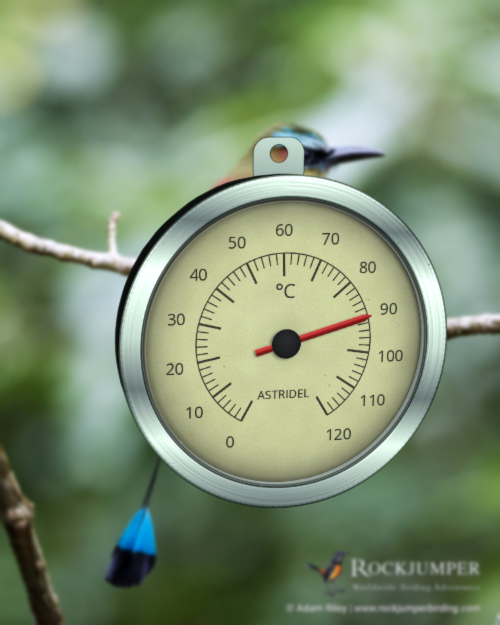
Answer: 90; °C
